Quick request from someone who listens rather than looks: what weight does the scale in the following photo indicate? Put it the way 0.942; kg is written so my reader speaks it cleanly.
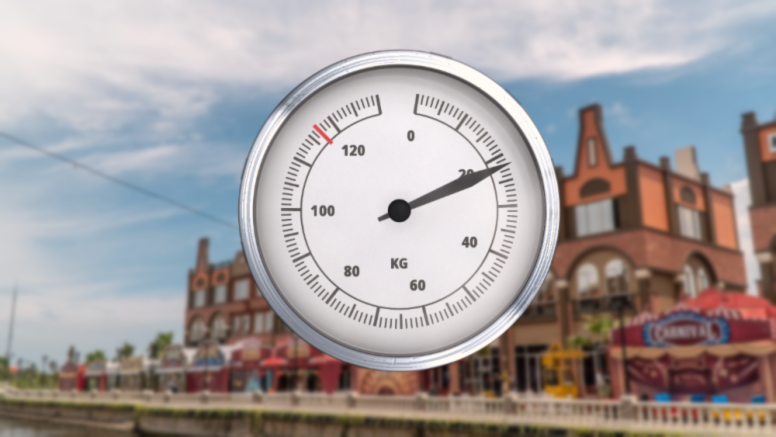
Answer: 22; kg
